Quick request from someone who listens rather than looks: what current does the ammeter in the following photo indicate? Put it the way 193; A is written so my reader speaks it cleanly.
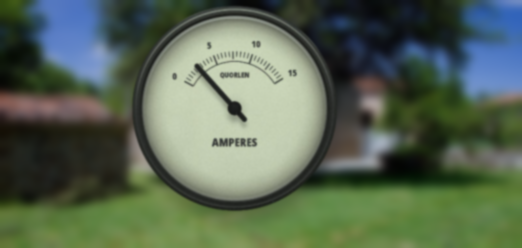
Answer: 2.5; A
